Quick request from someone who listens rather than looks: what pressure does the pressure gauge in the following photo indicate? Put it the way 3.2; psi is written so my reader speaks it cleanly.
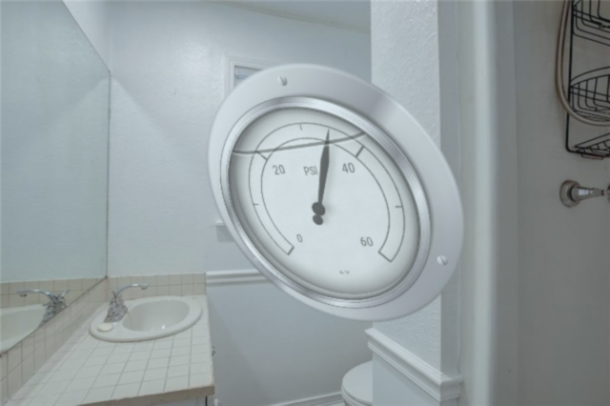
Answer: 35; psi
